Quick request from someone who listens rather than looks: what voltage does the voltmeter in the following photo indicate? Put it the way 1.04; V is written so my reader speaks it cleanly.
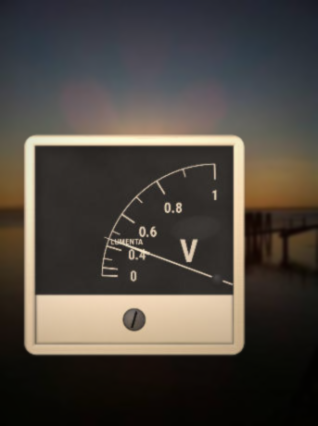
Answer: 0.45; V
